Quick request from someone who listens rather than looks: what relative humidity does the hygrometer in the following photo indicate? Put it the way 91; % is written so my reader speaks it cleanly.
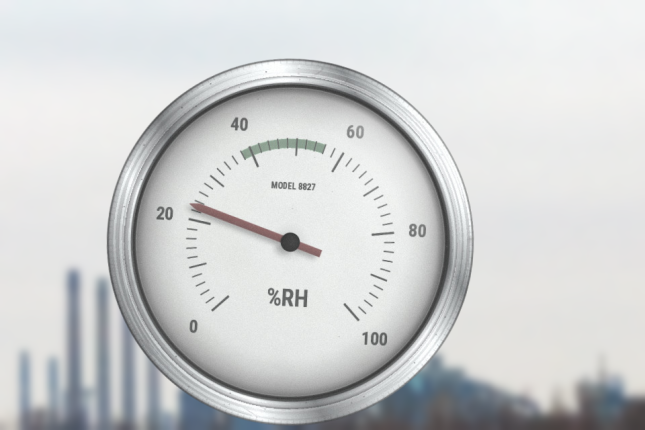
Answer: 23; %
